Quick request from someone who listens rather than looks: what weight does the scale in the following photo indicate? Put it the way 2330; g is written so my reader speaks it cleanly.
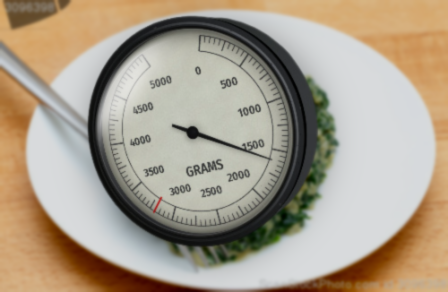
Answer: 1600; g
